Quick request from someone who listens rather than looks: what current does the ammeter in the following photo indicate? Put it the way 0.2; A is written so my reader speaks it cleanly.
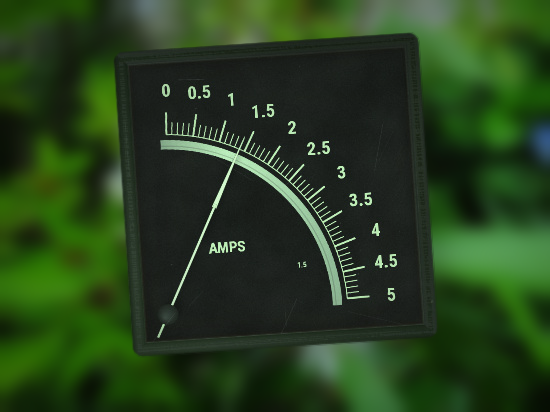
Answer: 1.4; A
